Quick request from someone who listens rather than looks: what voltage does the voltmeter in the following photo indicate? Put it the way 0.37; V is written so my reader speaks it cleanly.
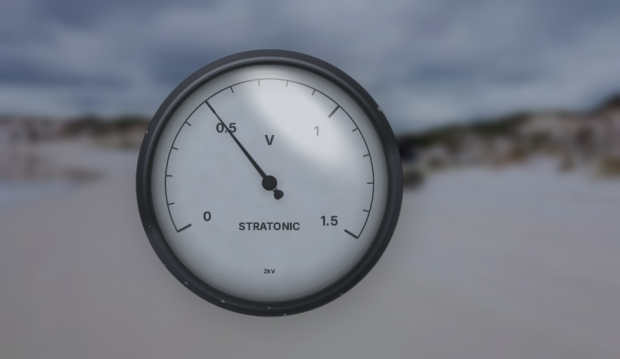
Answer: 0.5; V
